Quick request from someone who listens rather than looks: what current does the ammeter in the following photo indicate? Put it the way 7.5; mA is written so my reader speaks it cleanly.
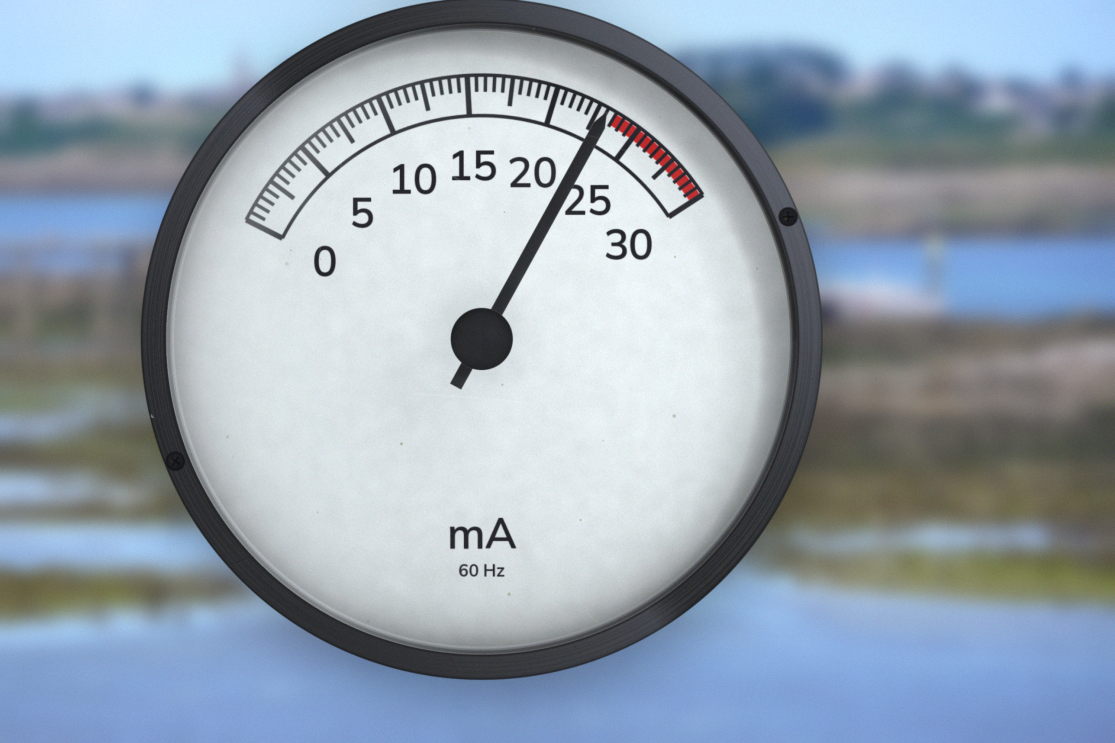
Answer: 23; mA
